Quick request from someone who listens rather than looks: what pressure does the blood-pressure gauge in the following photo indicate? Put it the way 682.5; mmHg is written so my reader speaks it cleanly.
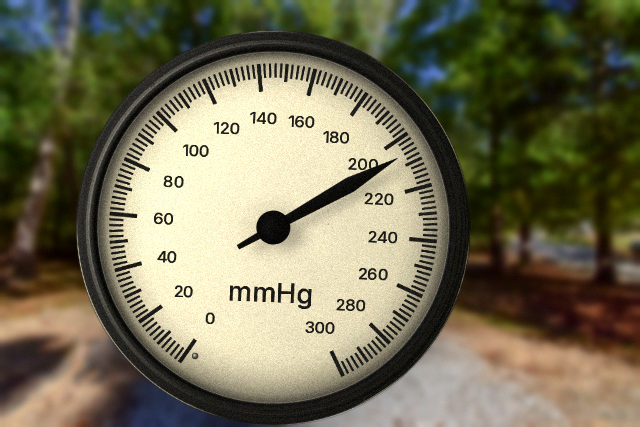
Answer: 206; mmHg
